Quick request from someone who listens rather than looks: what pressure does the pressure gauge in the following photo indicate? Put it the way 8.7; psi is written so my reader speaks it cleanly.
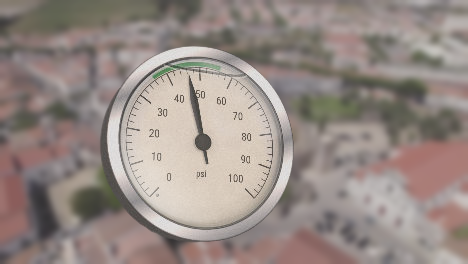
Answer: 46; psi
